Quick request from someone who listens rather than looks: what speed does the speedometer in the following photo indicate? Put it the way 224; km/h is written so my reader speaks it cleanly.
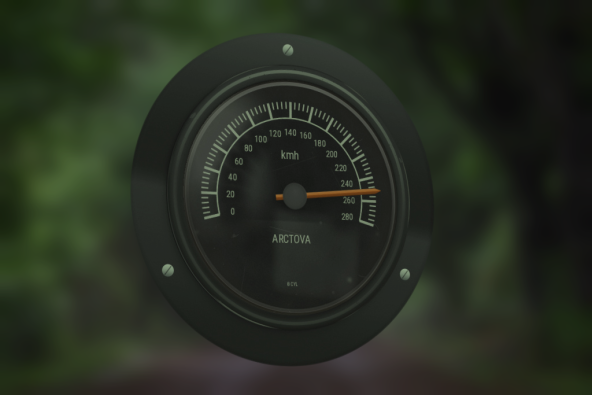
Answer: 252; km/h
